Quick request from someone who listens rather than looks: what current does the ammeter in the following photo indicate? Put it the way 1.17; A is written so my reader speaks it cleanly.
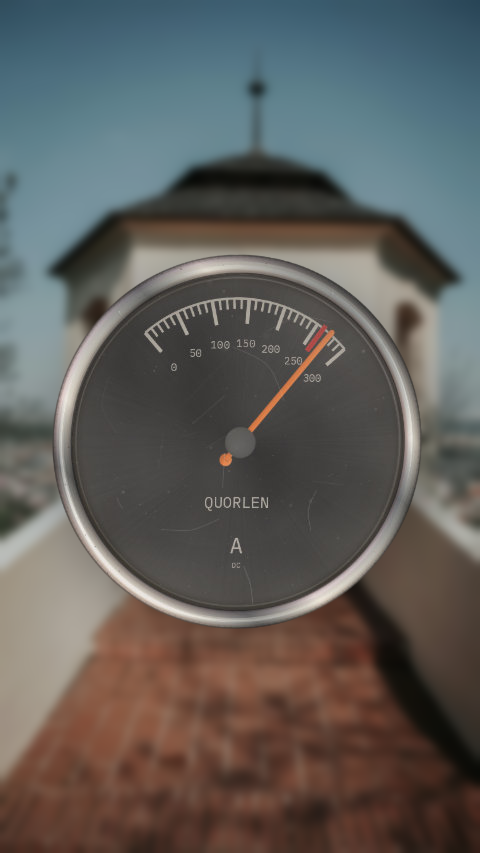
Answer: 270; A
